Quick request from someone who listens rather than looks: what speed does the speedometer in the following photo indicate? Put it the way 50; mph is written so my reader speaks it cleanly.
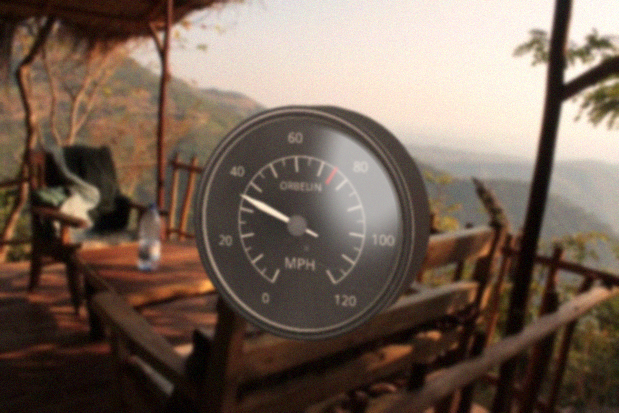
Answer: 35; mph
